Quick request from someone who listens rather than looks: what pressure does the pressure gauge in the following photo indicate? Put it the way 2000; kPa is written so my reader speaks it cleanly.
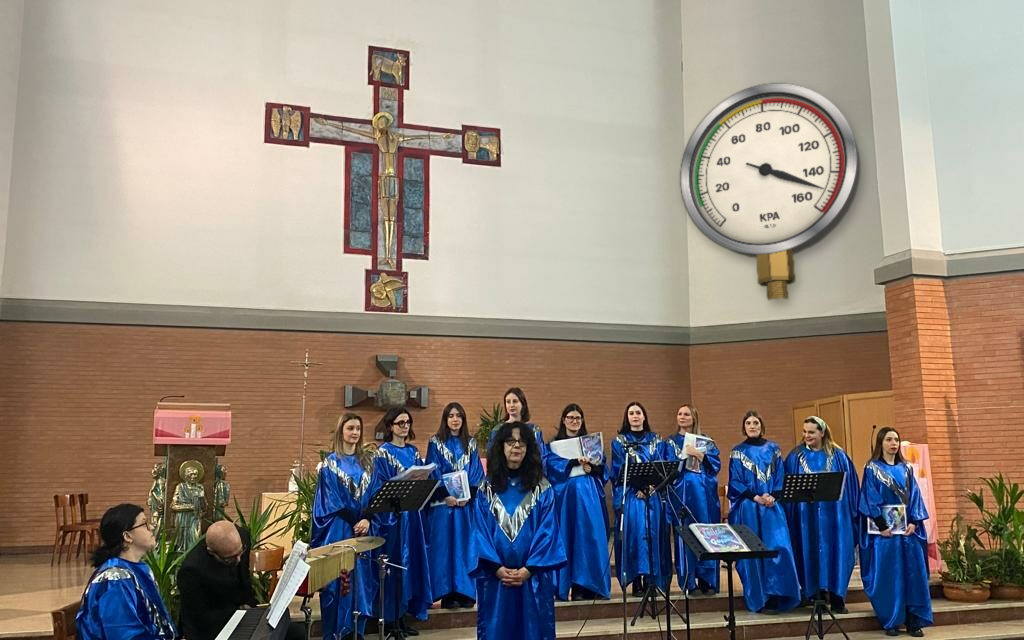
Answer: 150; kPa
